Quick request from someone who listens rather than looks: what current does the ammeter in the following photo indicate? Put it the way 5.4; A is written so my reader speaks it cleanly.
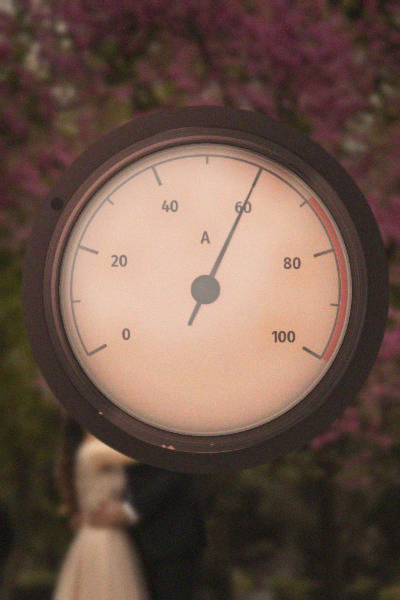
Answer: 60; A
